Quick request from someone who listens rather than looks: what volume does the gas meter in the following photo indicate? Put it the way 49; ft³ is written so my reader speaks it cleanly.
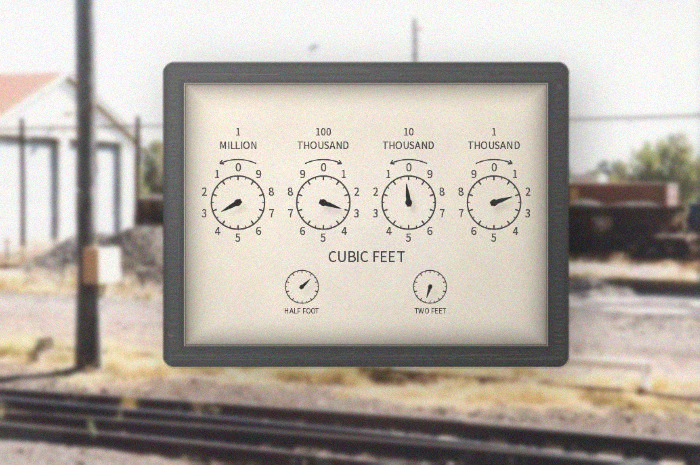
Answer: 330200; ft³
